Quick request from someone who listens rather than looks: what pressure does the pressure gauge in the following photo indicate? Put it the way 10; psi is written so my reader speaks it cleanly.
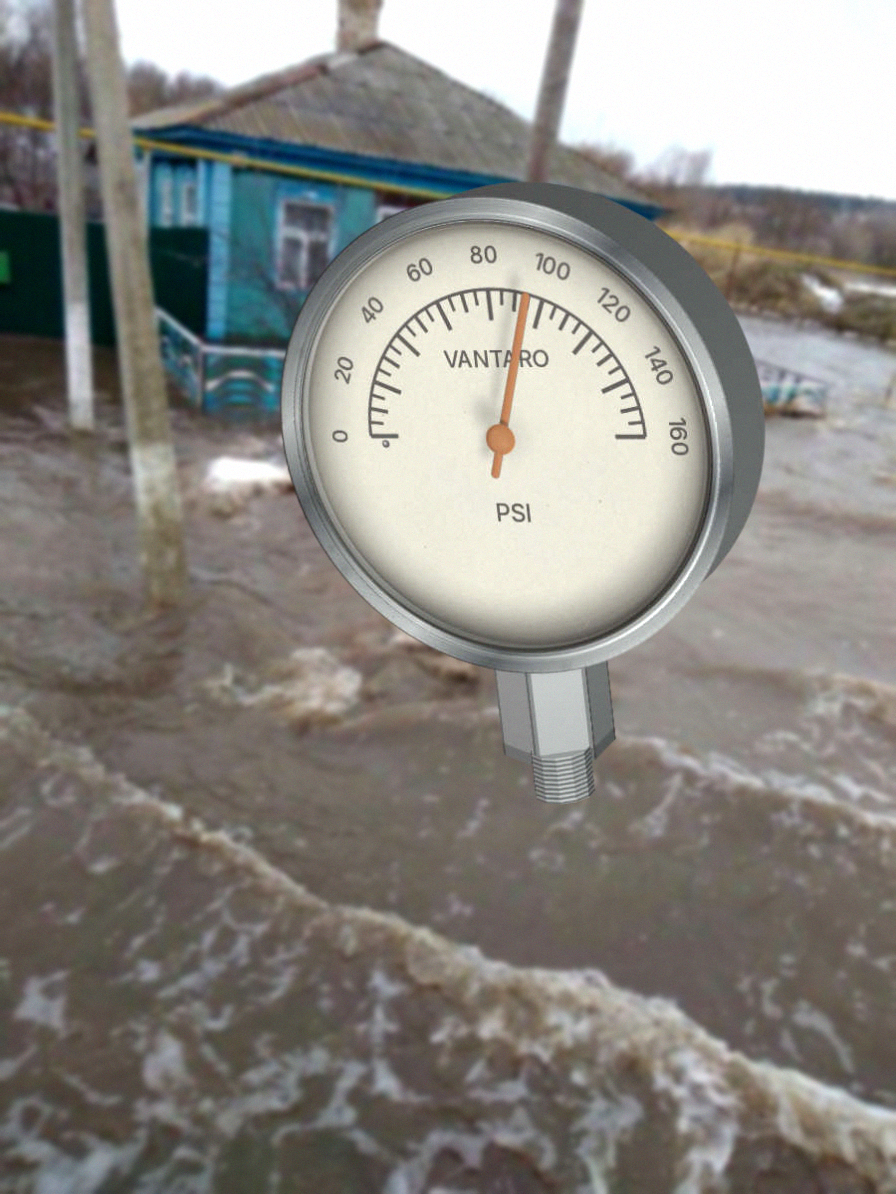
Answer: 95; psi
